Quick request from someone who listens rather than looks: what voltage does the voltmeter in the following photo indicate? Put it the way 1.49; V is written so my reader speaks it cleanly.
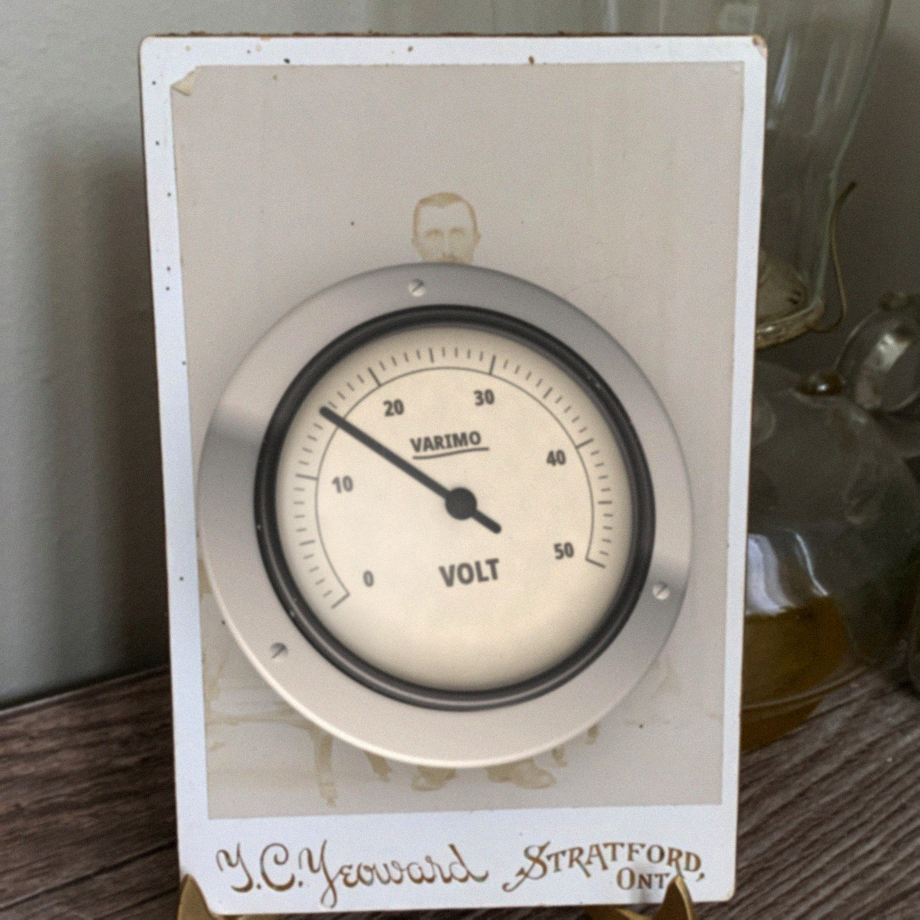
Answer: 15; V
